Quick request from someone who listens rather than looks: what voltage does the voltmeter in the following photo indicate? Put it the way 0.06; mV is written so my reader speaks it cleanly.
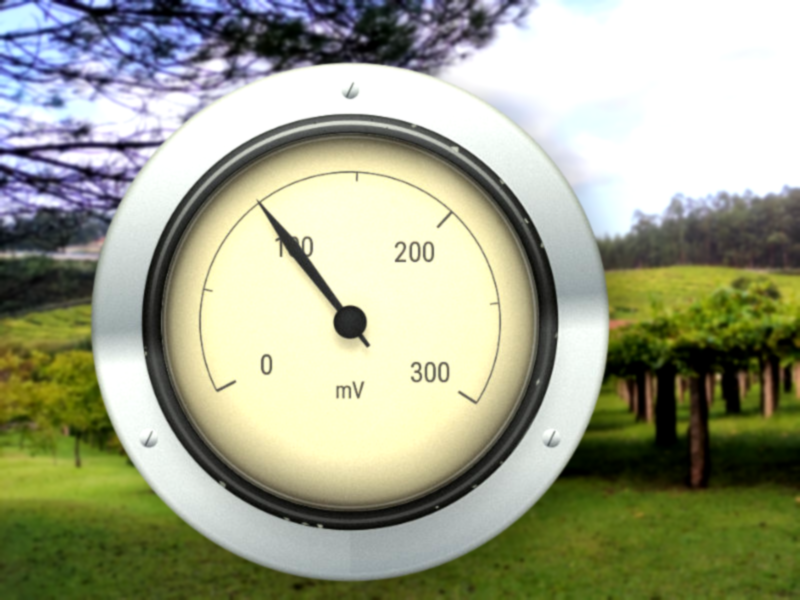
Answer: 100; mV
